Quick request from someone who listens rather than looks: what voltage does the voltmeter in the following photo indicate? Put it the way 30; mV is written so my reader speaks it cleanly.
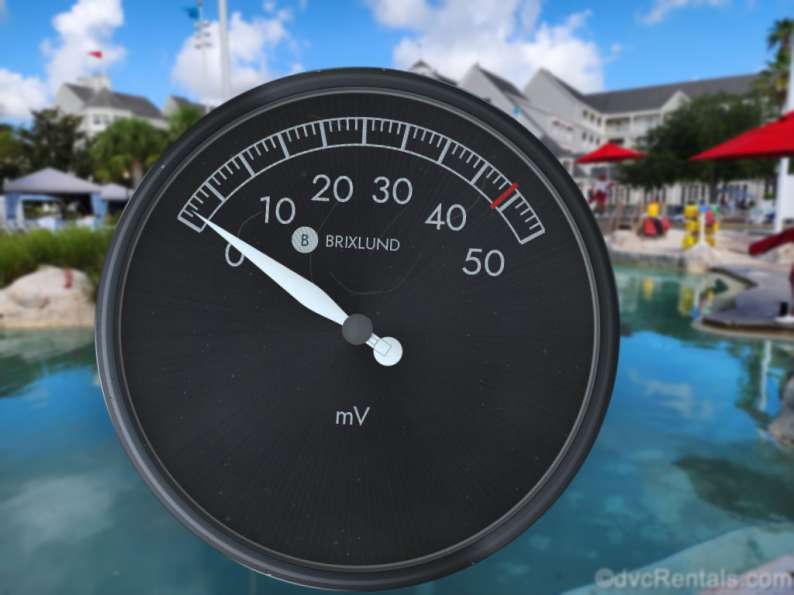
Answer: 1.5; mV
